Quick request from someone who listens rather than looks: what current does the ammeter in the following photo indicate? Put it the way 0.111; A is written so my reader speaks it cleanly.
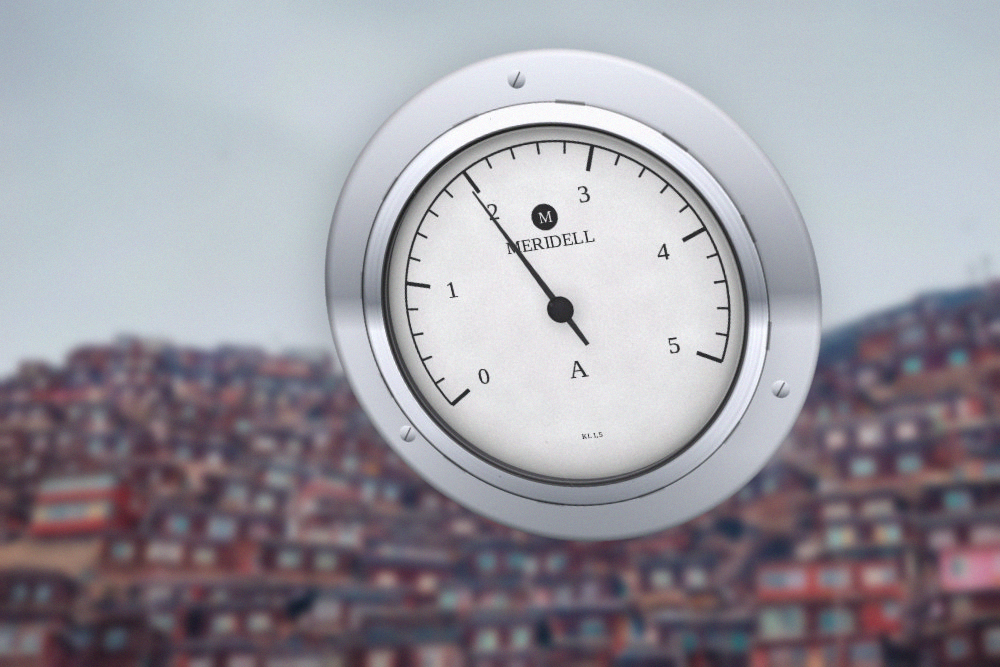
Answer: 2; A
